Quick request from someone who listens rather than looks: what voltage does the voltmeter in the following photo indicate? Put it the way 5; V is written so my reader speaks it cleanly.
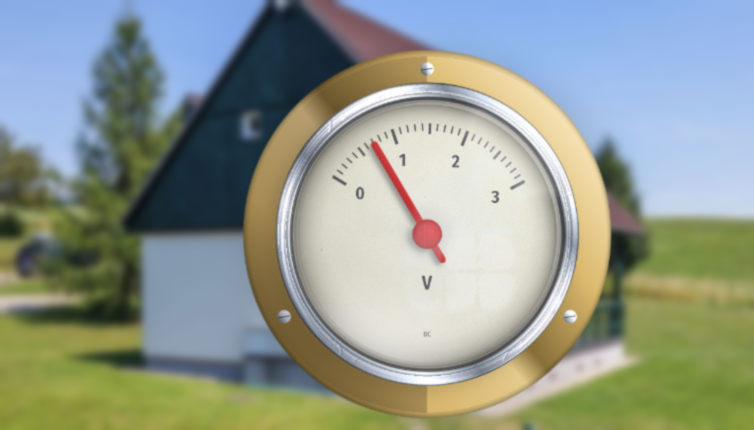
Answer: 0.7; V
